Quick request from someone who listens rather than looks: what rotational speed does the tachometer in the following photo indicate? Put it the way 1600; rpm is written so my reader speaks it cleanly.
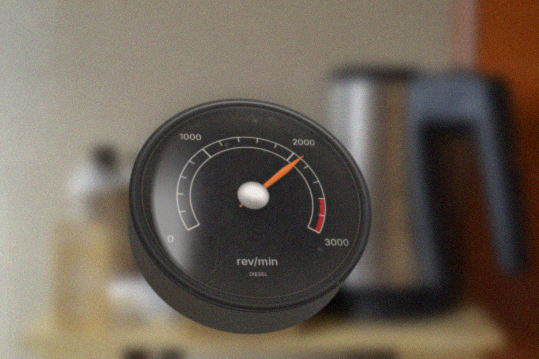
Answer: 2100; rpm
